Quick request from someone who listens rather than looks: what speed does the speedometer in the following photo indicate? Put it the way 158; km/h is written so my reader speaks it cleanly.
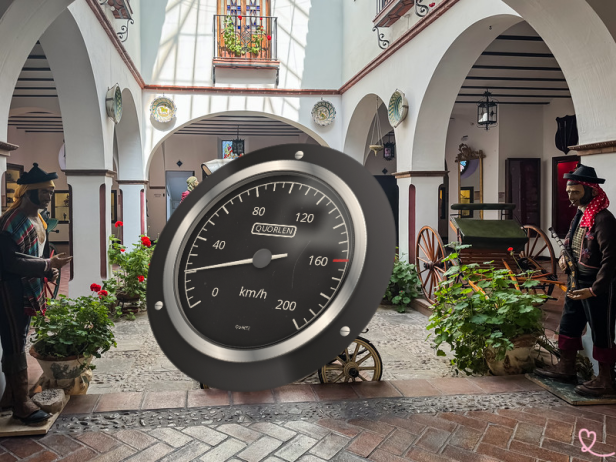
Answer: 20; km/h
